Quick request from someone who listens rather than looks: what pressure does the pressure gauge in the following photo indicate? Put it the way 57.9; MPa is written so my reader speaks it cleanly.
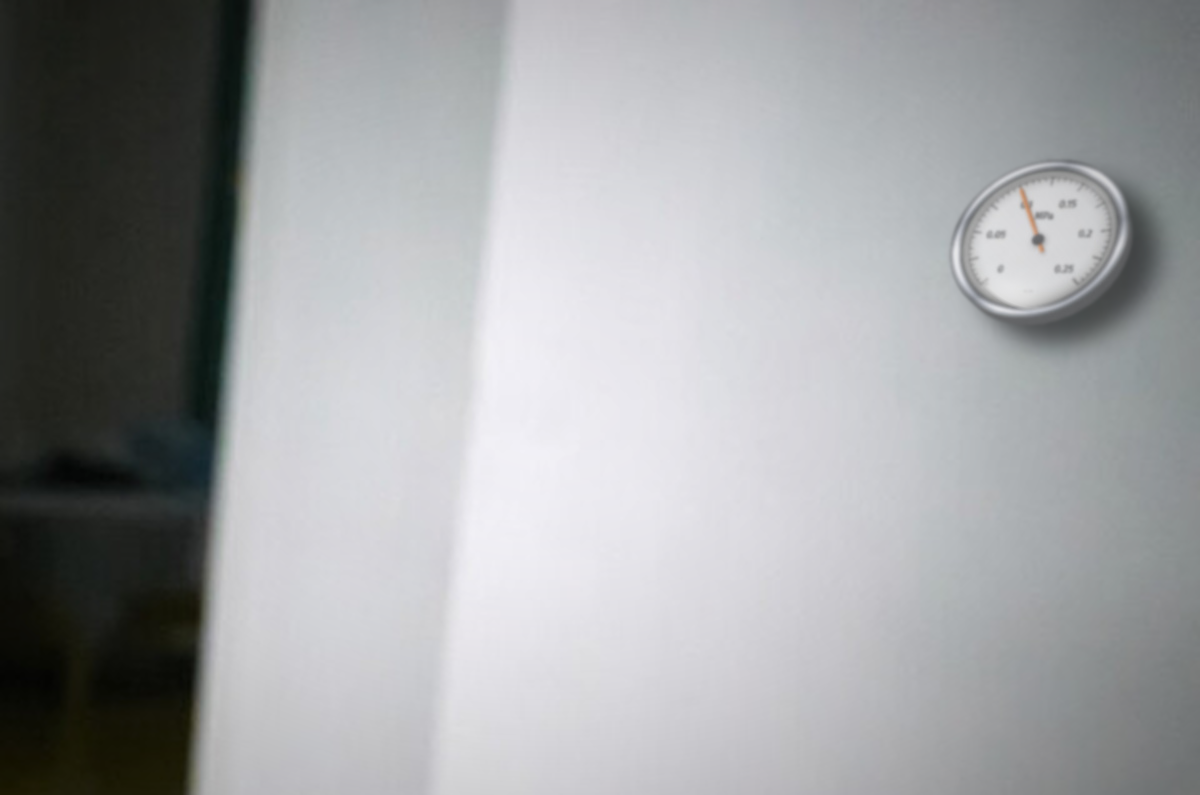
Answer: 0.1; MPa
